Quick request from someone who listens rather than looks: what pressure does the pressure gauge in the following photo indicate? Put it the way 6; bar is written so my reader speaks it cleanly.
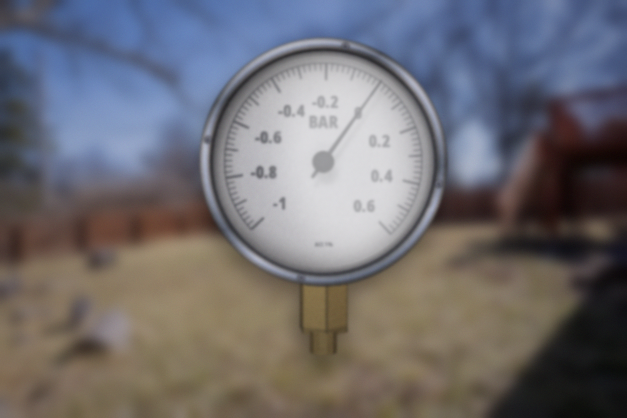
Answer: 0; bar
